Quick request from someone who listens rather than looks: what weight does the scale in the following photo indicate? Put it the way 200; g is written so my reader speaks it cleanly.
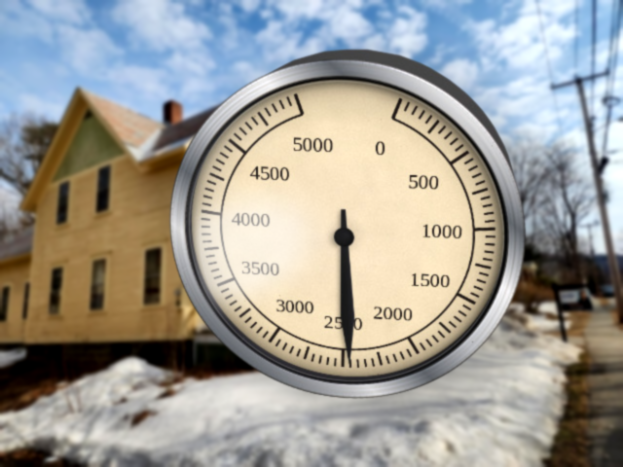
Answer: 2450; g
